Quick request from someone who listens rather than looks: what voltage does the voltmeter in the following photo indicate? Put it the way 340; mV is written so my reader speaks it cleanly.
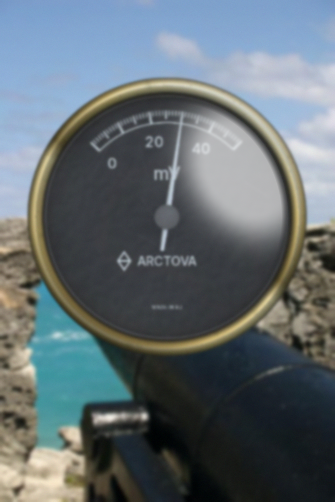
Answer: 30; mV
